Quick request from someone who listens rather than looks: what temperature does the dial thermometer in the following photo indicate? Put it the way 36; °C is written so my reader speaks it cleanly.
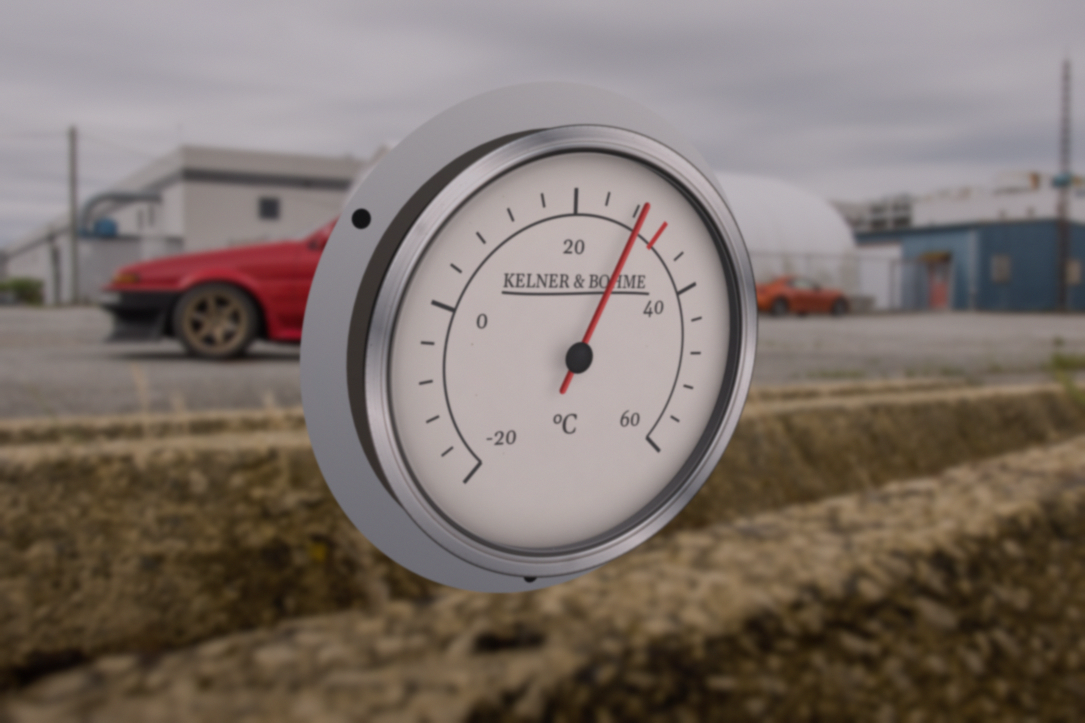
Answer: 28; °C
